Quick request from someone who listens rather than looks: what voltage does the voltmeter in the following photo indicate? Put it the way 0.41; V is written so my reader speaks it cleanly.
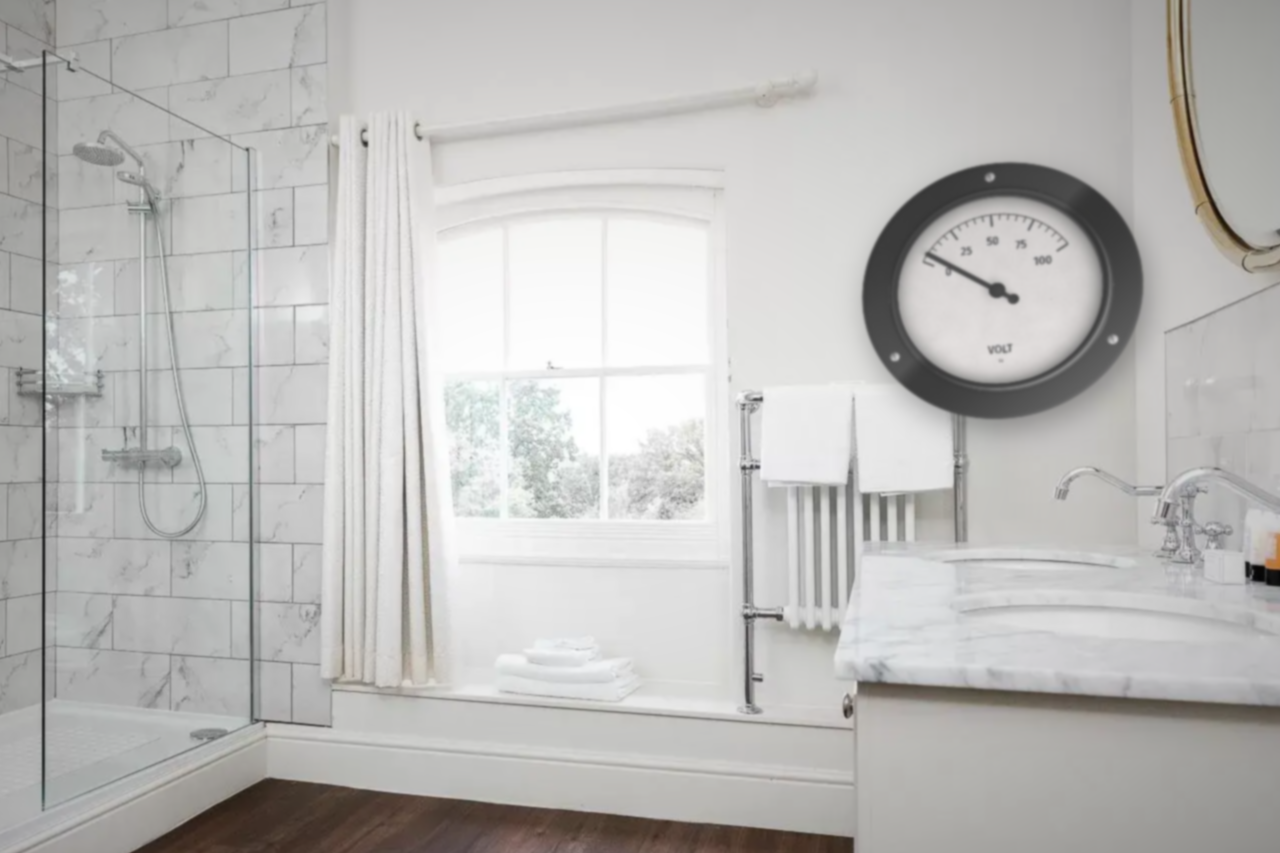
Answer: 5; V
